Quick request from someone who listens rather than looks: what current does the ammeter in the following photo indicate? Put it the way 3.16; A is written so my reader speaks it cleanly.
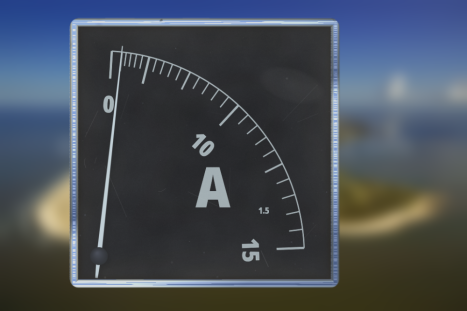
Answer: 2.5; A
